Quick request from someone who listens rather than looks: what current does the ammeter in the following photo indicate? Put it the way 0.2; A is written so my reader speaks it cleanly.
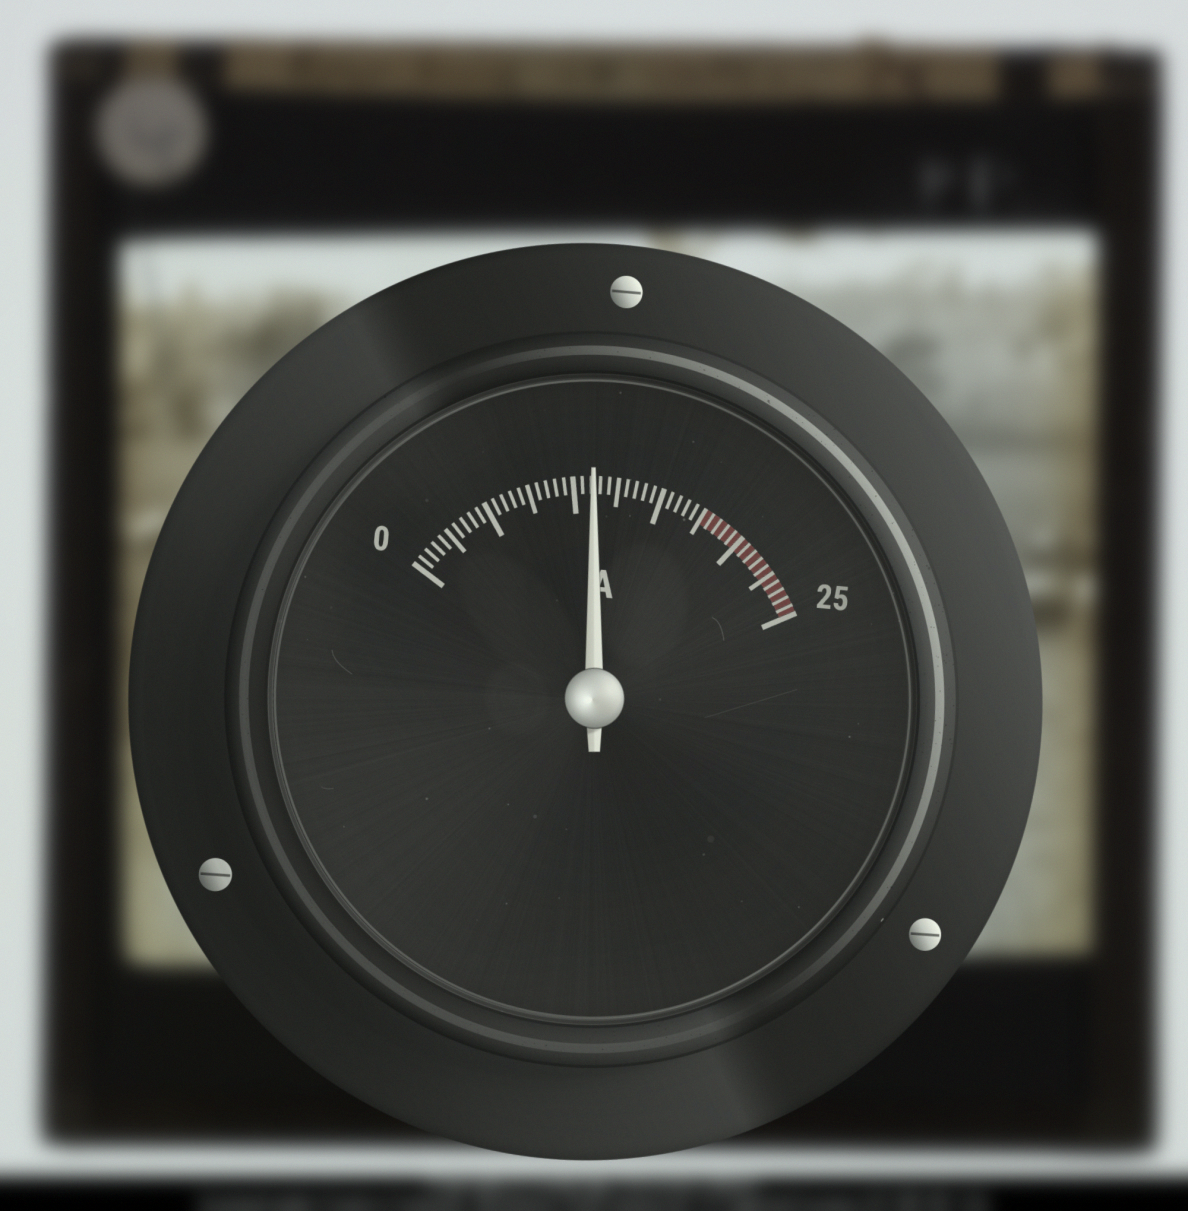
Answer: 11; A
